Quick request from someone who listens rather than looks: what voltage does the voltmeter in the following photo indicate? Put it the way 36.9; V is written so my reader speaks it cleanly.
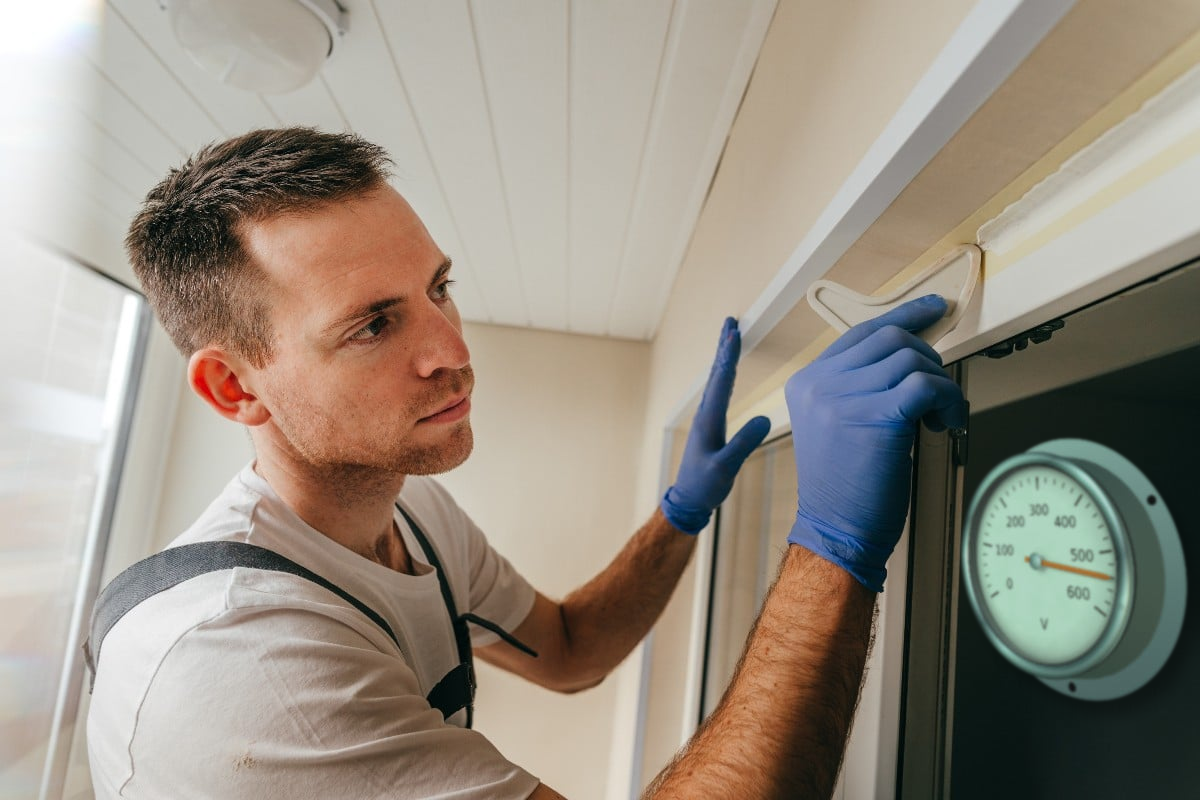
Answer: 540; V
